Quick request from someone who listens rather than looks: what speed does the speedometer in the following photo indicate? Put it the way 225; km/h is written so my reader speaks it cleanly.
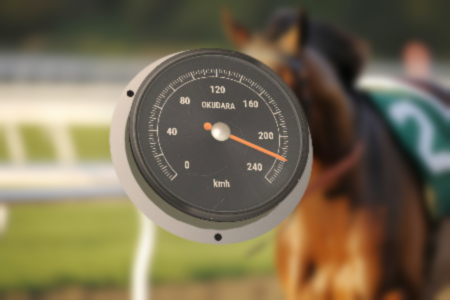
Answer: 220; km/h
